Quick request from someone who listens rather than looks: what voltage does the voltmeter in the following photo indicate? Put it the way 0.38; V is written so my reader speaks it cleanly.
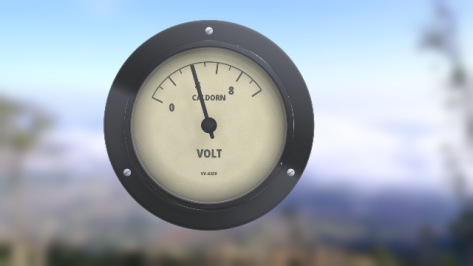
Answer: 4; V
